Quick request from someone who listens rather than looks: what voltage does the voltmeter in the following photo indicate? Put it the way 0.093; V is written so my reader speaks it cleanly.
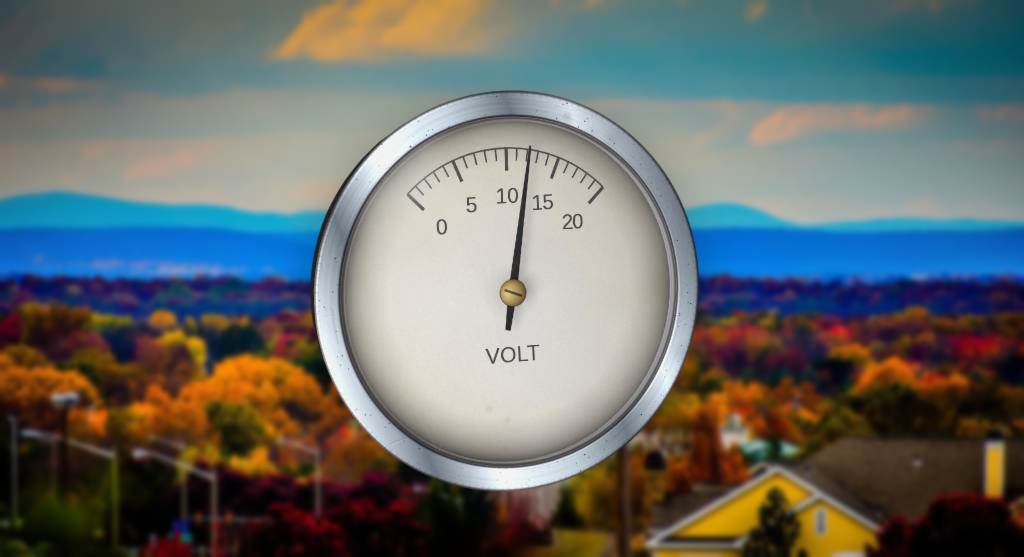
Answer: 12; V
